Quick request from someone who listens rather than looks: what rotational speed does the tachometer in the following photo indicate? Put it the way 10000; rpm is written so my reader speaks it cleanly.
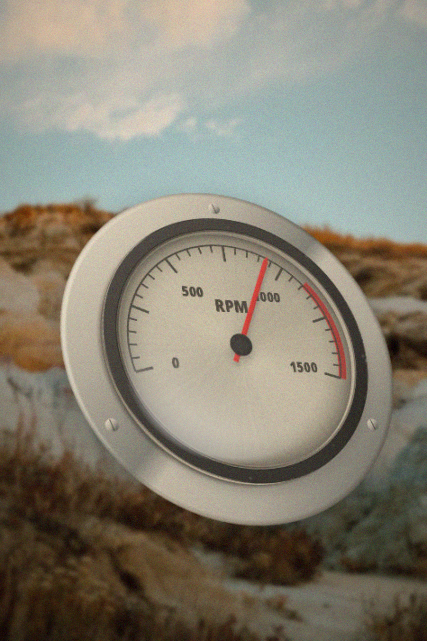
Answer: 925; rpm
